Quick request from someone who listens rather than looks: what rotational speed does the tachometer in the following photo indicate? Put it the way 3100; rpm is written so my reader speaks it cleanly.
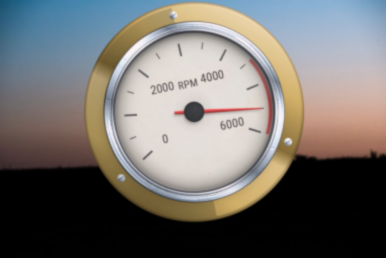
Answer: 5500; rpm
